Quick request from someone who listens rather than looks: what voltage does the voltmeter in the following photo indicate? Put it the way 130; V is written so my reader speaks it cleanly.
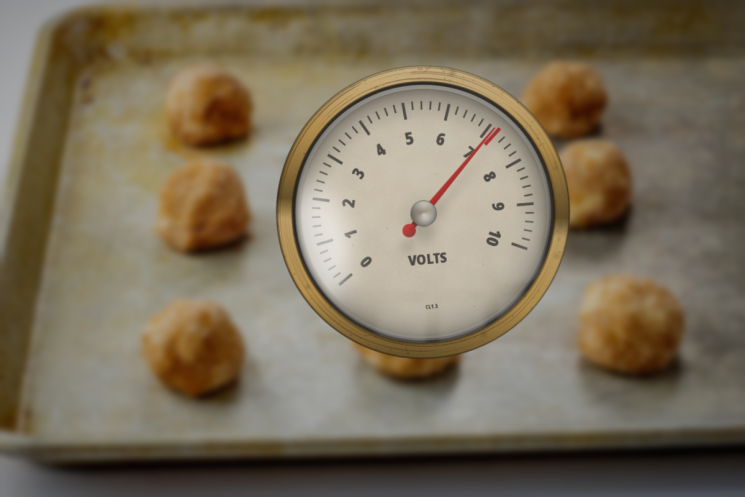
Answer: 7.1; V
